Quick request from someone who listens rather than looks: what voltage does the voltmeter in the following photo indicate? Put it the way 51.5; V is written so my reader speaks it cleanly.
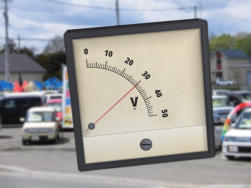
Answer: 30; V
